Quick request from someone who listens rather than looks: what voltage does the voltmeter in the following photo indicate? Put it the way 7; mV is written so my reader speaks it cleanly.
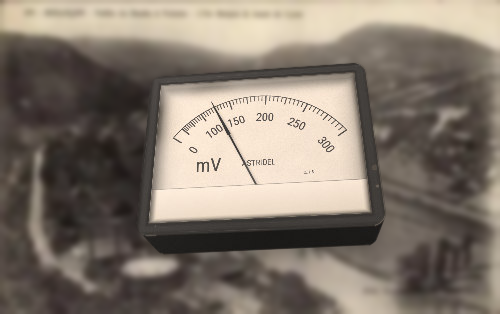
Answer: 125; mV
